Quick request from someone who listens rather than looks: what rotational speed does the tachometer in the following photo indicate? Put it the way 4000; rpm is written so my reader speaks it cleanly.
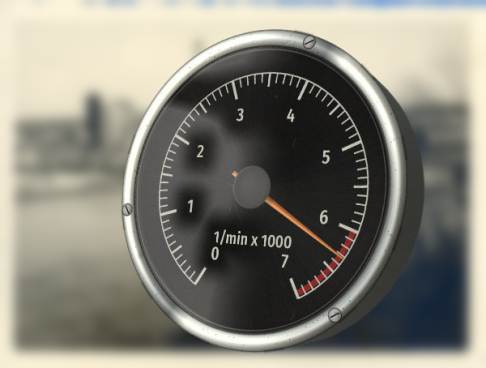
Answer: 6300; rpm
